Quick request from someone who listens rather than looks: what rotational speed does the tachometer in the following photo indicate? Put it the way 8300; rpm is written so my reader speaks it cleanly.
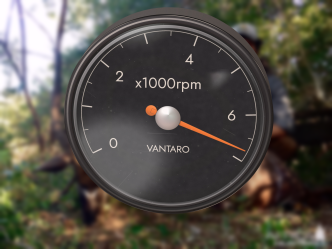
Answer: 6750; rpm
